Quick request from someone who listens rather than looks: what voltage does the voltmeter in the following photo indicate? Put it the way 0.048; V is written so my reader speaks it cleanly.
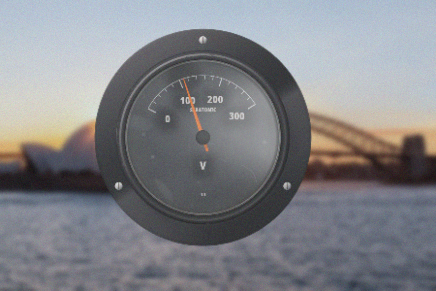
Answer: 110; V
